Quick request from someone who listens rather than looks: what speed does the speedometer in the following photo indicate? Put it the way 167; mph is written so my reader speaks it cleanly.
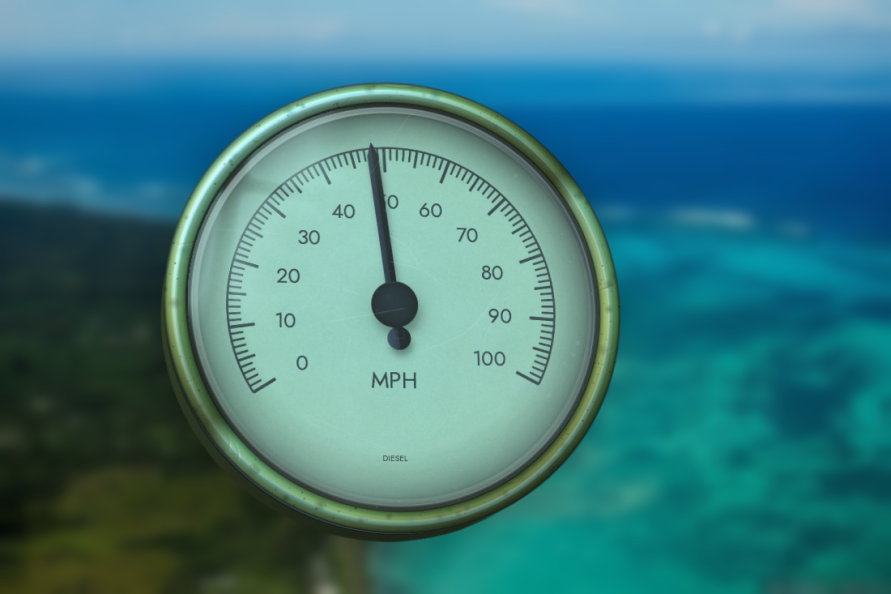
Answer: 48; mph
